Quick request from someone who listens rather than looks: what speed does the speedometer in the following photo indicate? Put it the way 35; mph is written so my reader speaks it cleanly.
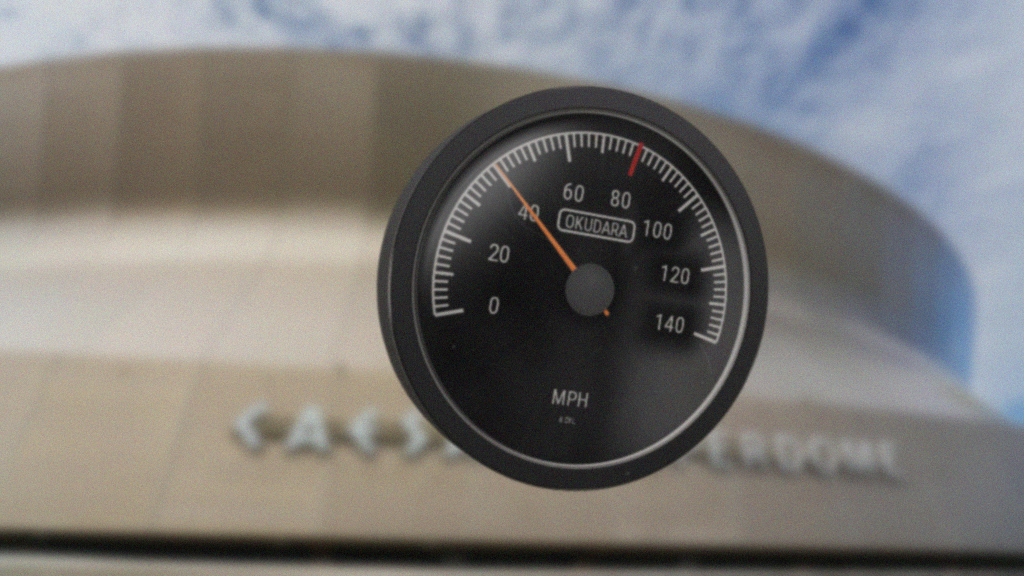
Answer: 40; mph
